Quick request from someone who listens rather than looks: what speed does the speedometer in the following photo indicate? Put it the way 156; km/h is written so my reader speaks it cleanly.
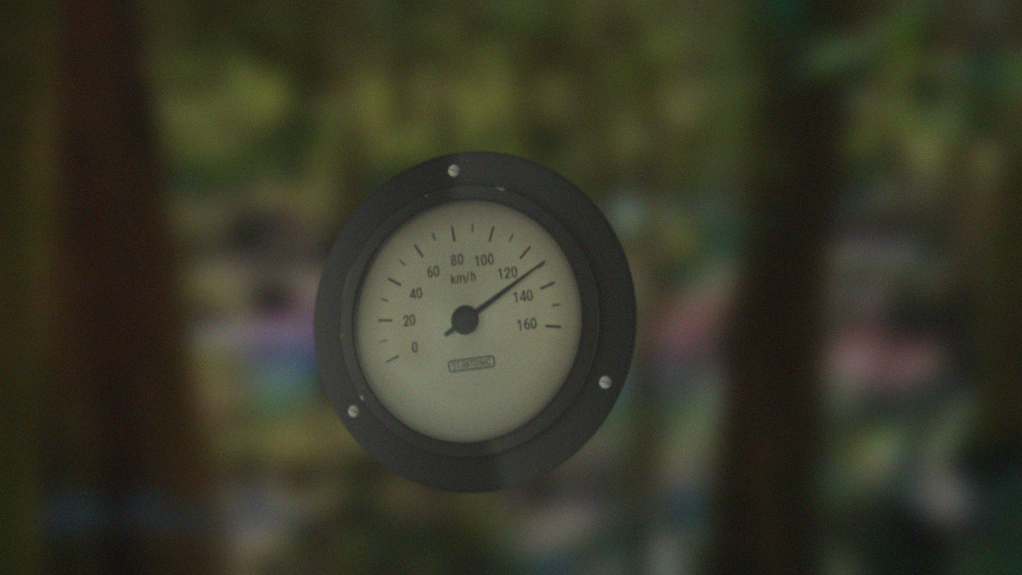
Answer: 130; km/h
